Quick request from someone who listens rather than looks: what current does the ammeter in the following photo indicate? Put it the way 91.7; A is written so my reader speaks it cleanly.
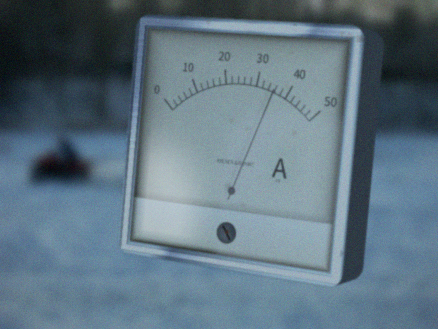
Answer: 36; A
